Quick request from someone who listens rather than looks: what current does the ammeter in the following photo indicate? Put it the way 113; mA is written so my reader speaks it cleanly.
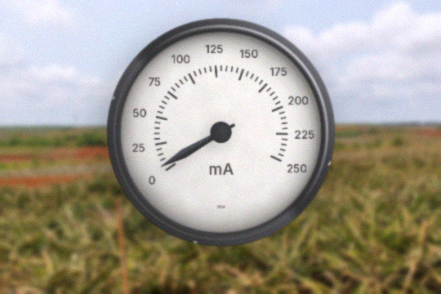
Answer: 5; mA
